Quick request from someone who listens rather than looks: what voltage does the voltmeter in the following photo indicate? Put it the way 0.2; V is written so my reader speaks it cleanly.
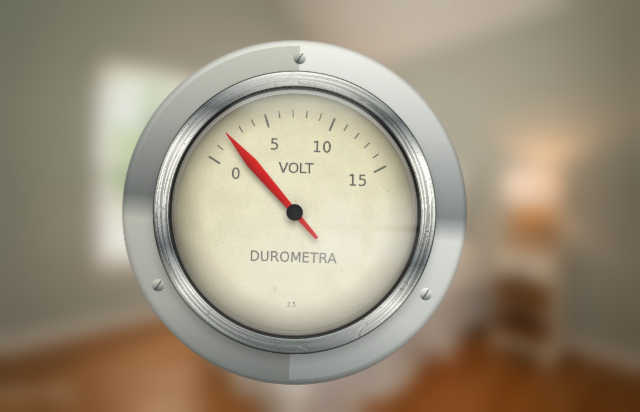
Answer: 2; V
